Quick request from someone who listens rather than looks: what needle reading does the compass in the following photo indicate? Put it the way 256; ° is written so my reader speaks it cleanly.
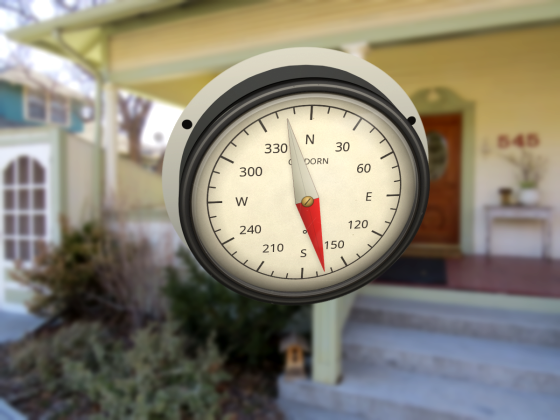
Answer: 165; °
